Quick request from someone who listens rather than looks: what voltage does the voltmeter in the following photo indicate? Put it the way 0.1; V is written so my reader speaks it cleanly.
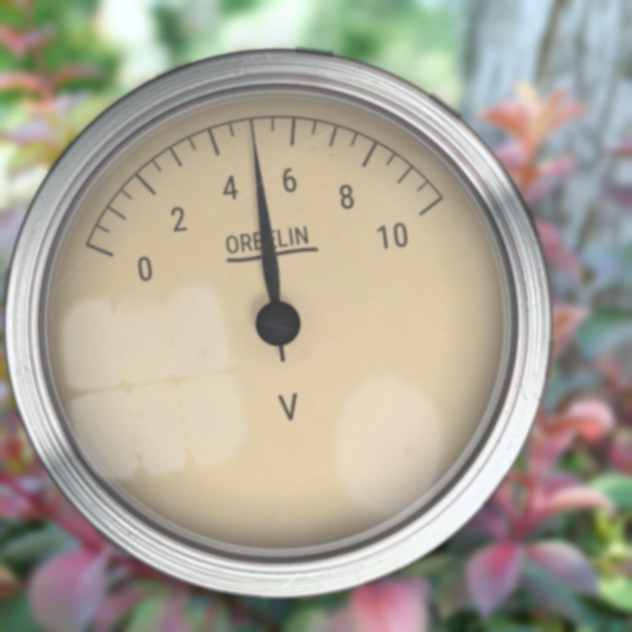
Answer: 5; V
